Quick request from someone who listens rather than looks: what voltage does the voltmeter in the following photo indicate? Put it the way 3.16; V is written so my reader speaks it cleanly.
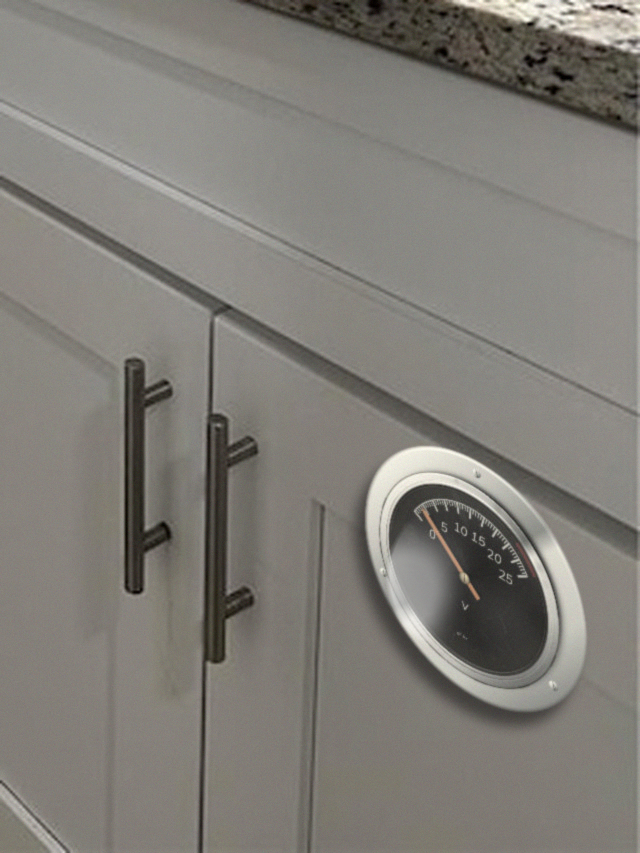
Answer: 2.5; V
